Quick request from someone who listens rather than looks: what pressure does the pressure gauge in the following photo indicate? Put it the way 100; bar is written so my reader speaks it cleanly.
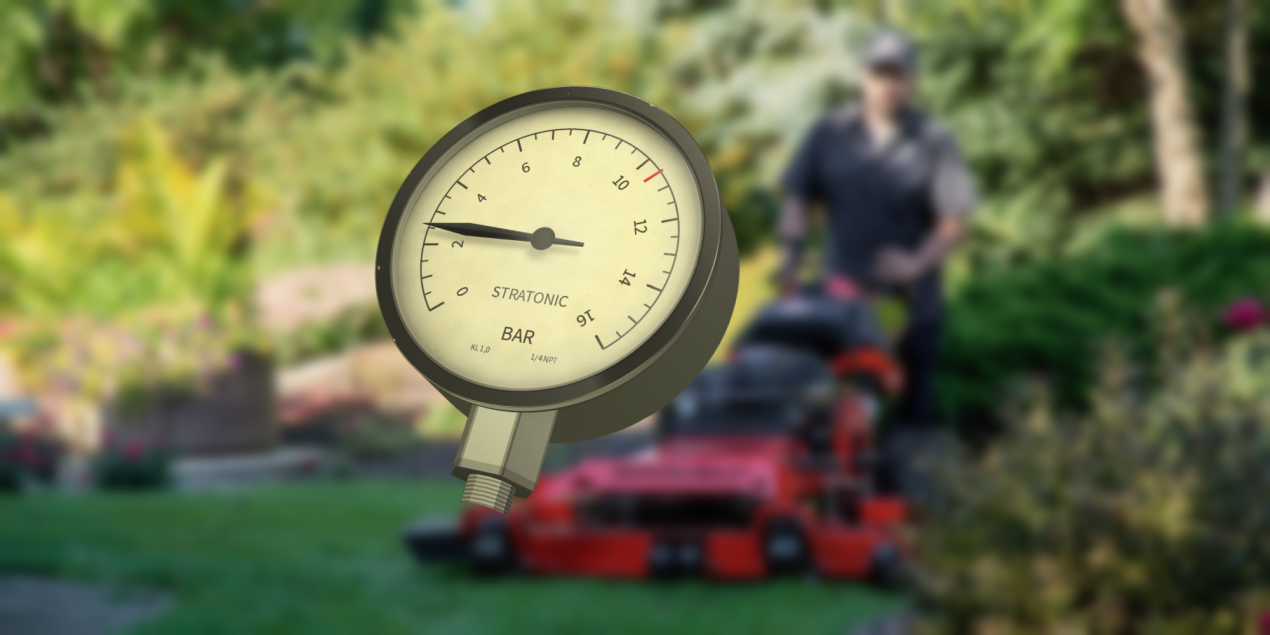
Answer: 2.5; bar
